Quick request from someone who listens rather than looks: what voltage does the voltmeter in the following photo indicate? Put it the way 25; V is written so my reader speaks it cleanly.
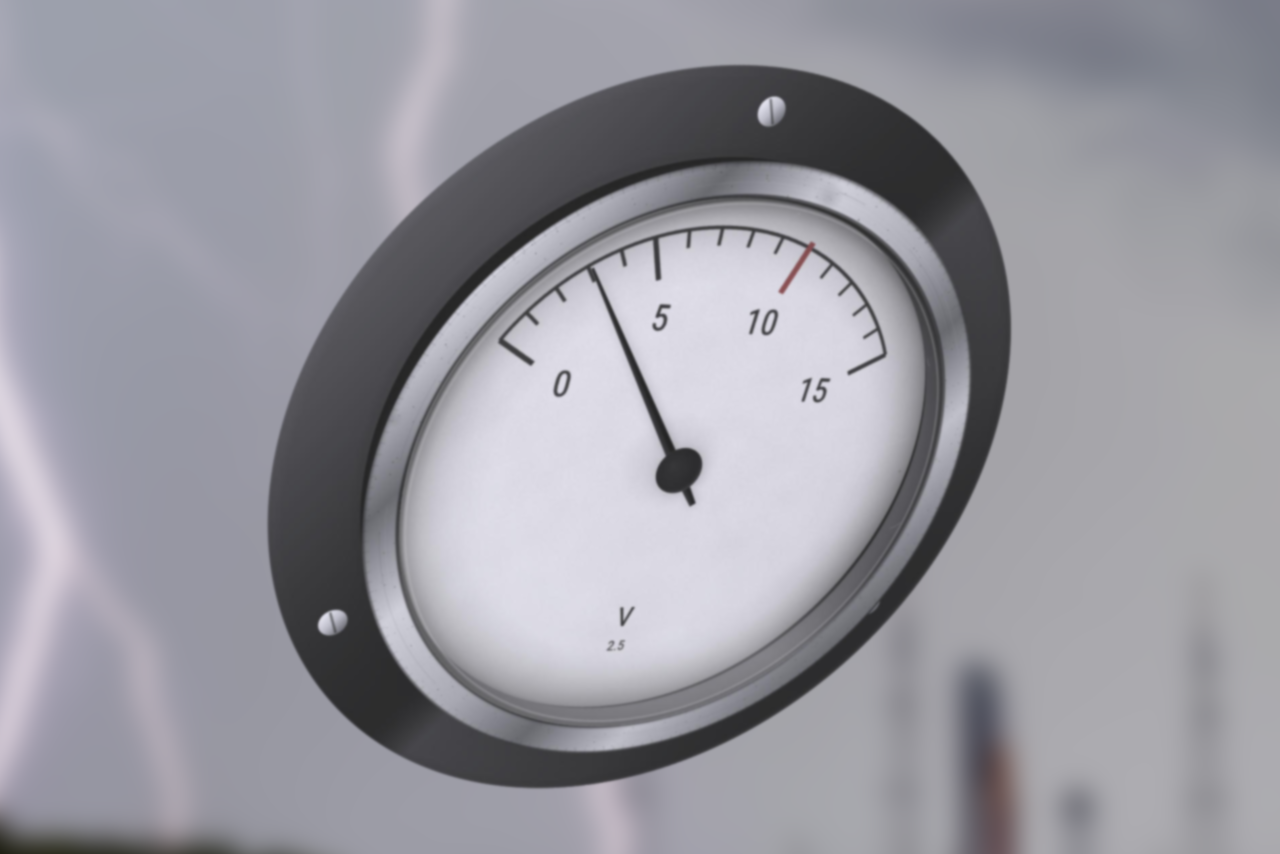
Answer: 3; V
